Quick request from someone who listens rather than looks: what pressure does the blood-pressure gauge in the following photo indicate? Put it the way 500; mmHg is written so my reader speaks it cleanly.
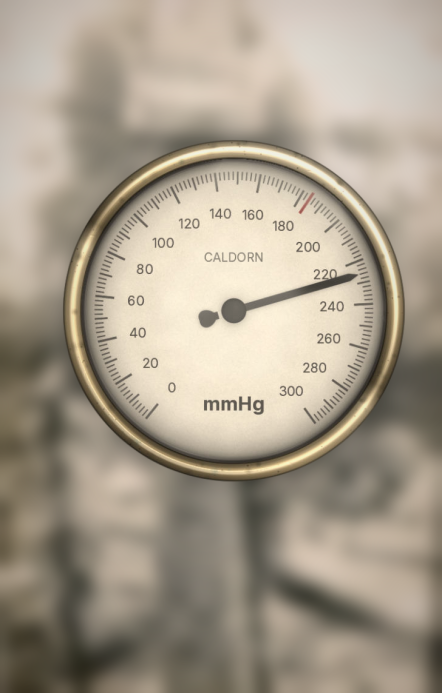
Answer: 226; mmHg
